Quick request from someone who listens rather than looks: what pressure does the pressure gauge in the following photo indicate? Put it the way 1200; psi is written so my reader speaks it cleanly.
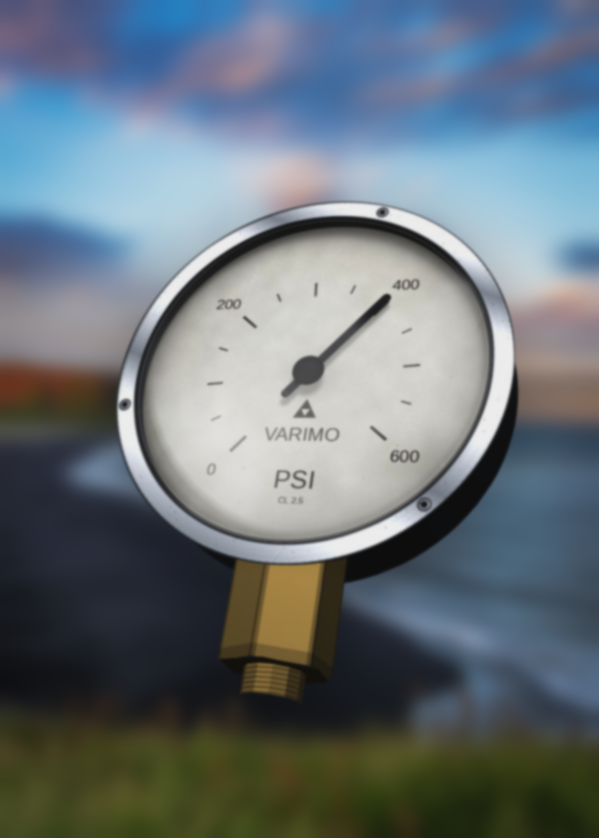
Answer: 400; psi
